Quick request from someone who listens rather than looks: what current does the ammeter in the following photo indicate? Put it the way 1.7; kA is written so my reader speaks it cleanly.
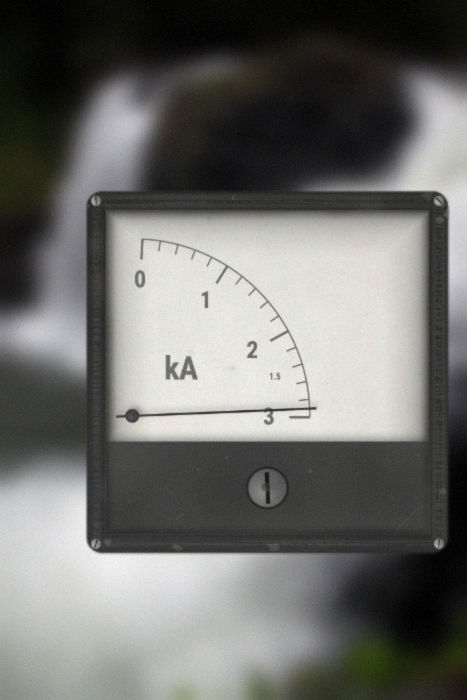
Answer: 2.9; kA
